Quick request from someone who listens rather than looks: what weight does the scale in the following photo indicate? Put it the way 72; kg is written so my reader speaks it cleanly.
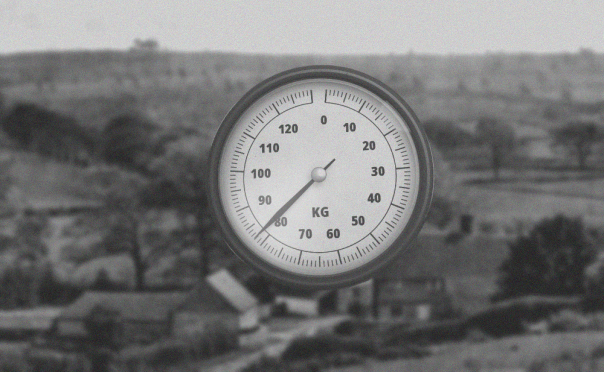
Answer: 82; kg
